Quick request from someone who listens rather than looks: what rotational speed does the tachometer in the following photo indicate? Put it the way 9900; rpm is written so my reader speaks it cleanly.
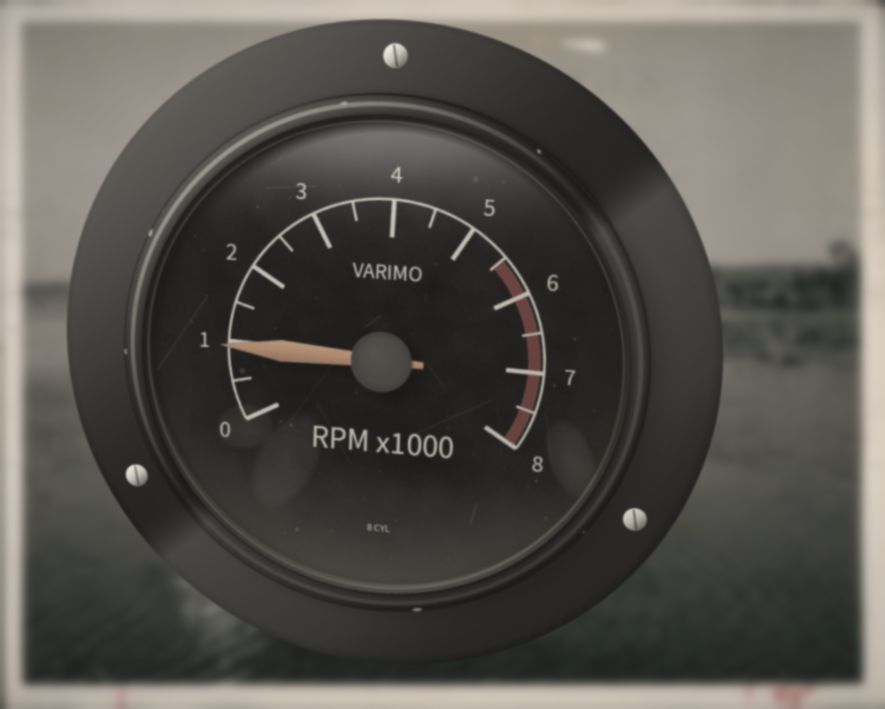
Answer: 1000; rpm
